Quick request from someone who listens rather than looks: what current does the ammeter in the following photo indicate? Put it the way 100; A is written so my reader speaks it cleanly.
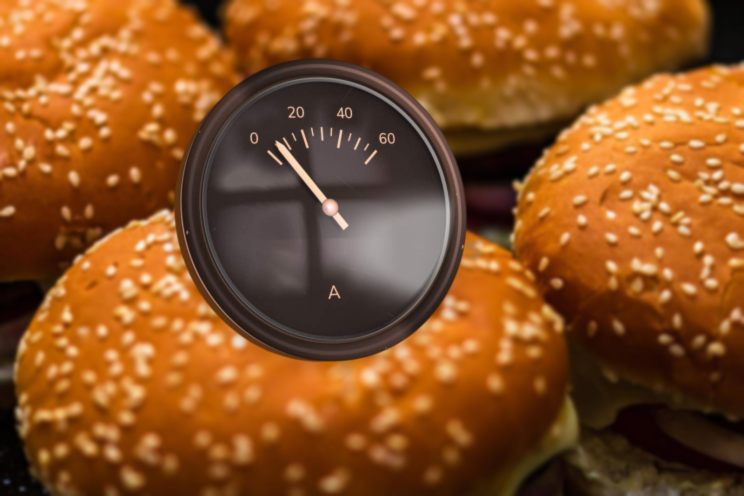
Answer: 5; A
